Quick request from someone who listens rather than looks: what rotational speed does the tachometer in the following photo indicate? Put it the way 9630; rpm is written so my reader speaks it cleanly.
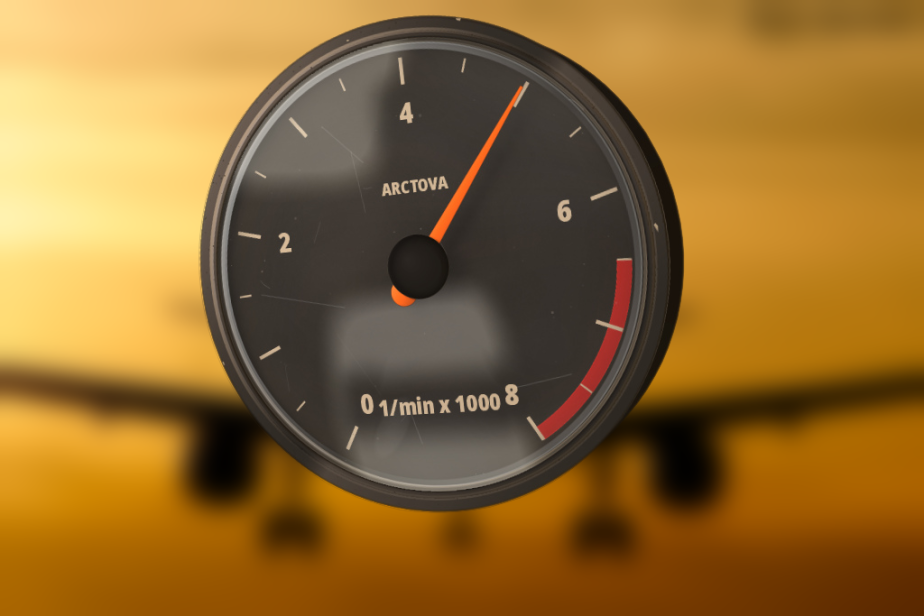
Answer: 5000; rpm
